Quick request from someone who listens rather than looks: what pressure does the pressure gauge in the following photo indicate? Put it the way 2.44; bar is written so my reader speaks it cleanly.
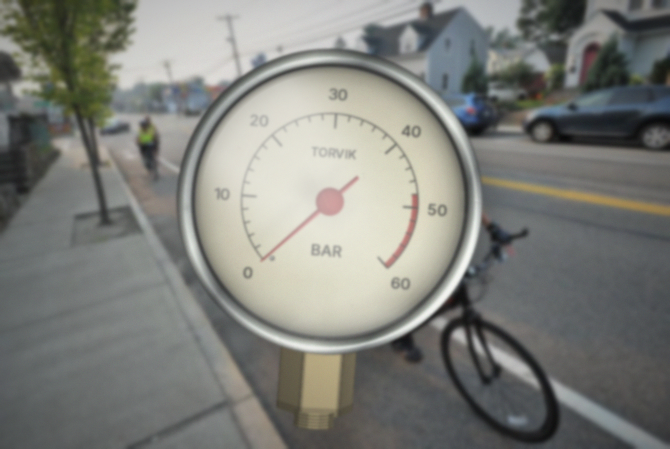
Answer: 0; bar
